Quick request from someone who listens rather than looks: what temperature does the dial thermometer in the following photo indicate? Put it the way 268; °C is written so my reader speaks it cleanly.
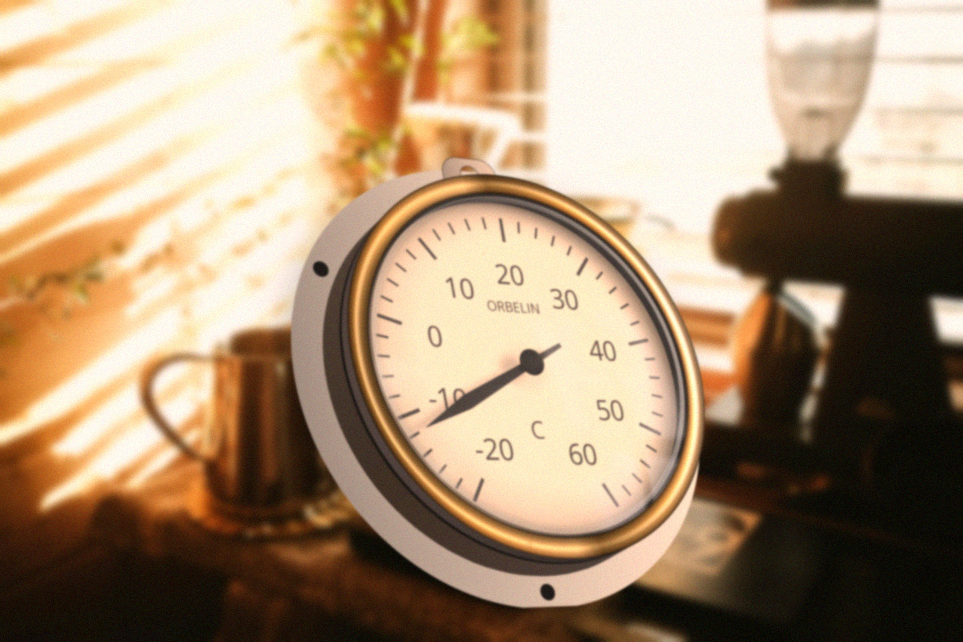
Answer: -12; °C
